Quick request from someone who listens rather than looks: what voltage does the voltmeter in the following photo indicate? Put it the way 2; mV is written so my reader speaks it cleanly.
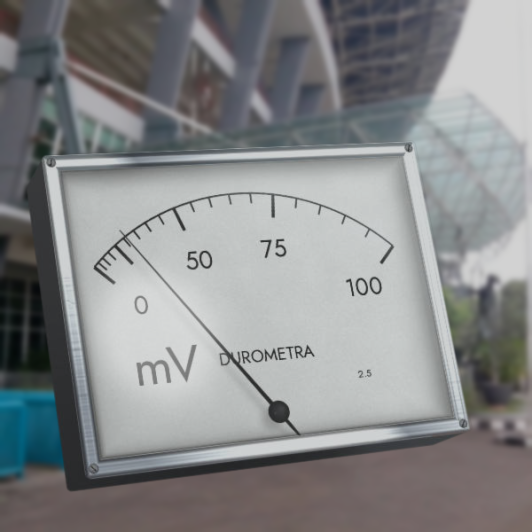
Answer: 30; mV
